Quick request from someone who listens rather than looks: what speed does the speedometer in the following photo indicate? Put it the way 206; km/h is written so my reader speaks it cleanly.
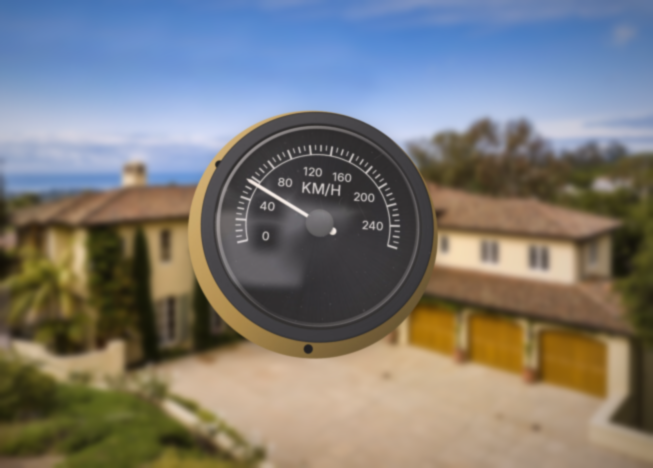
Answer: 55; km/h
